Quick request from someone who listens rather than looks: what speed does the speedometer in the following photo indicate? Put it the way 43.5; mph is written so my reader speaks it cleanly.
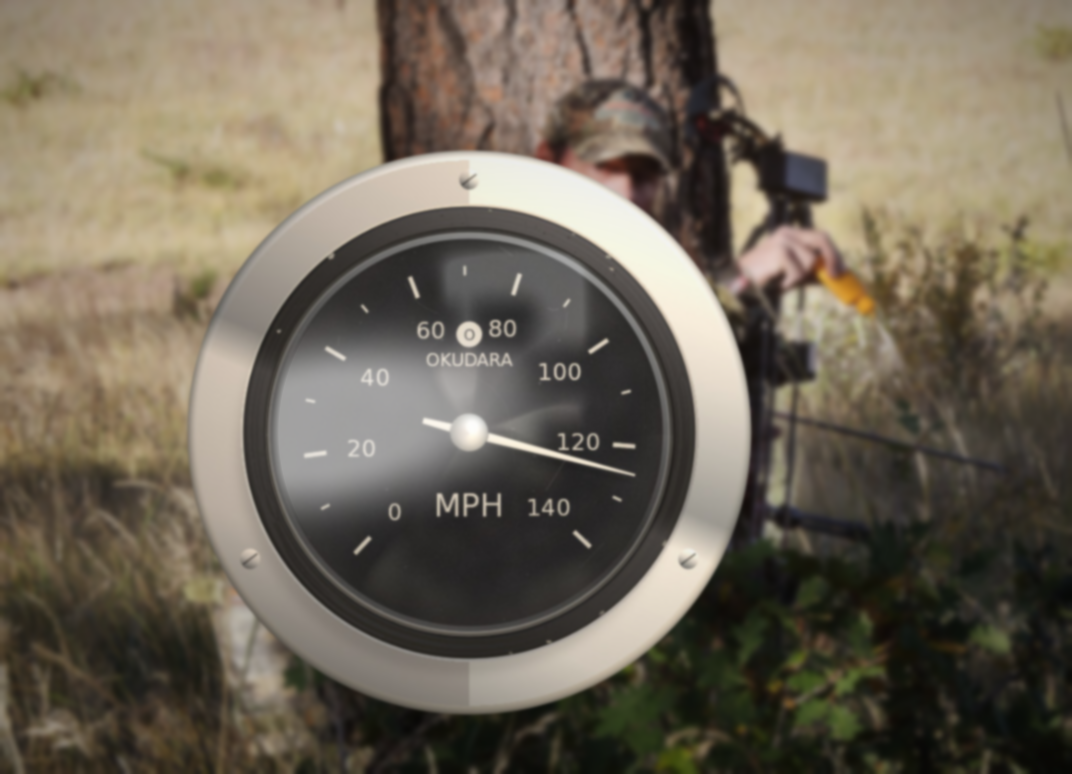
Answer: 125; mph
